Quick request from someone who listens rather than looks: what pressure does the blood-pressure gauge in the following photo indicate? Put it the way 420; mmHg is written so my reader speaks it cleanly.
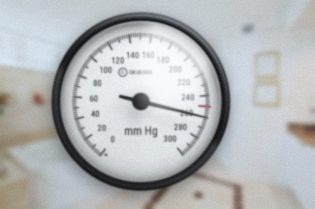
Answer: 260; mmHg
